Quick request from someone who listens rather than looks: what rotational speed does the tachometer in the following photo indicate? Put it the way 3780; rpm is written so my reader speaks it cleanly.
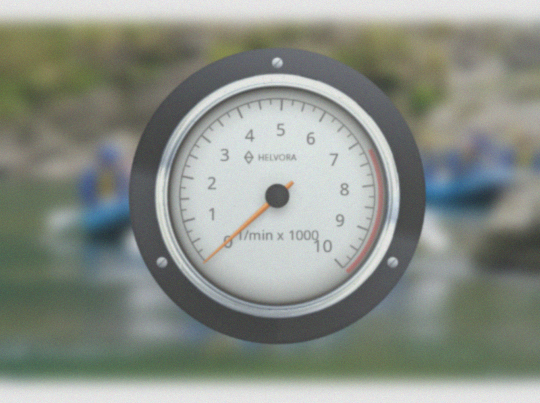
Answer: 0; rpm
